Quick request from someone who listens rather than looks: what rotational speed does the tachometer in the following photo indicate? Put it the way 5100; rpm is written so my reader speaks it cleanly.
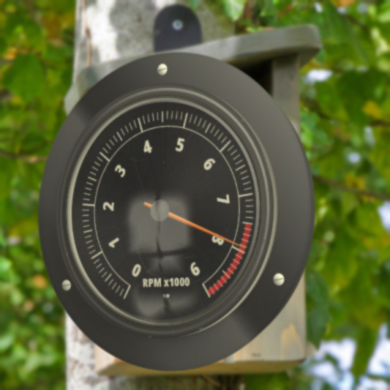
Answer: 7900; rpm
